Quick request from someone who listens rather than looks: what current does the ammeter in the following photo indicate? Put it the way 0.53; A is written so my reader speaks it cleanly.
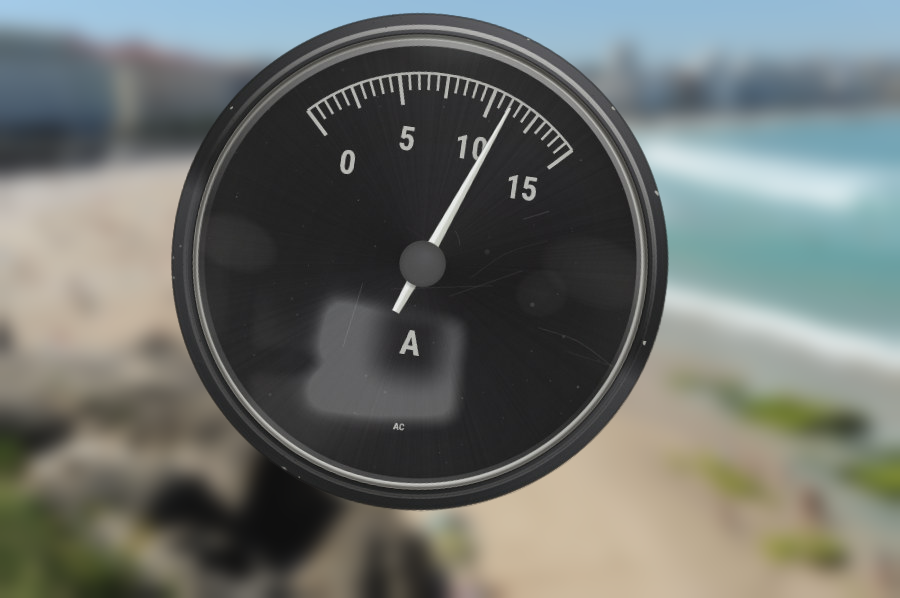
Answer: 11; A
